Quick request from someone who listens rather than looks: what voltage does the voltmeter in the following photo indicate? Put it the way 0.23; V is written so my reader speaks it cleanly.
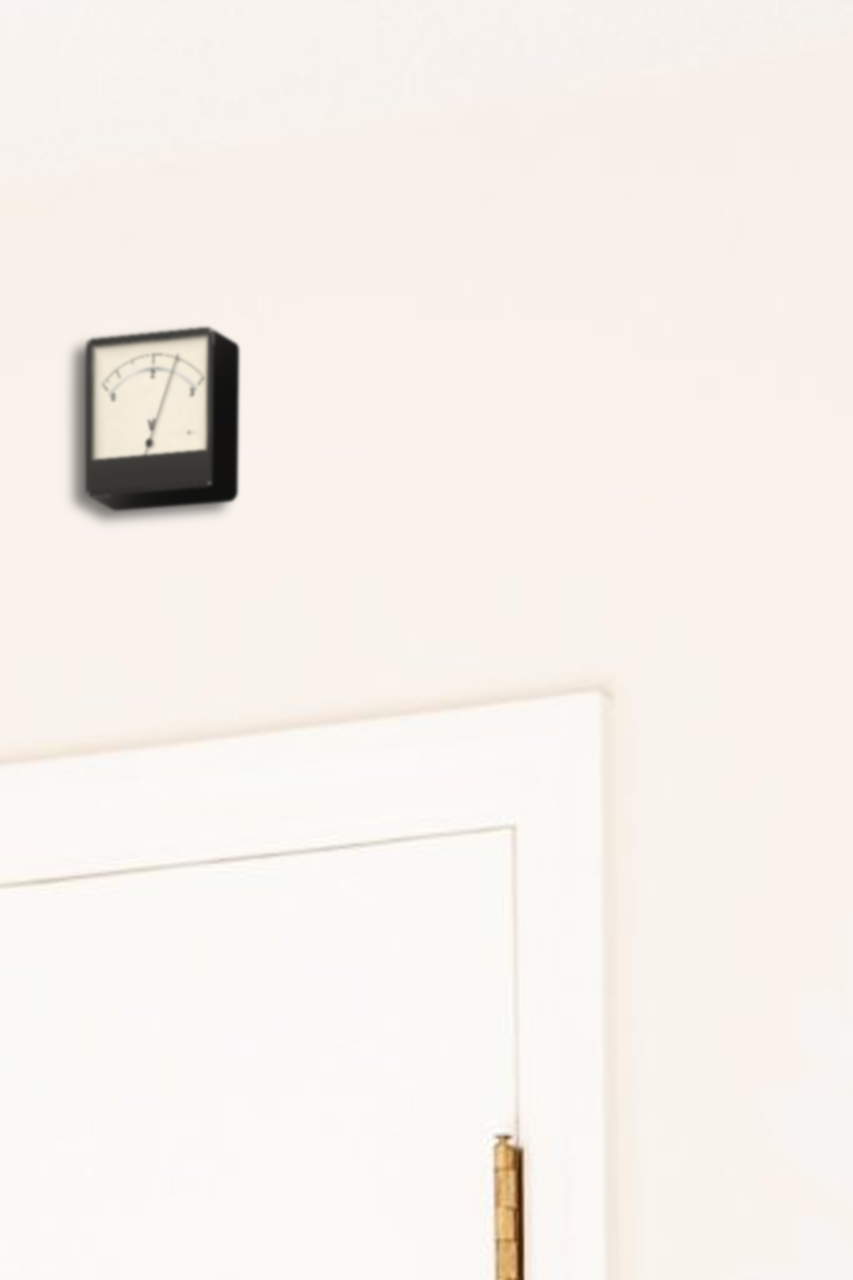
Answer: 2.5; V
